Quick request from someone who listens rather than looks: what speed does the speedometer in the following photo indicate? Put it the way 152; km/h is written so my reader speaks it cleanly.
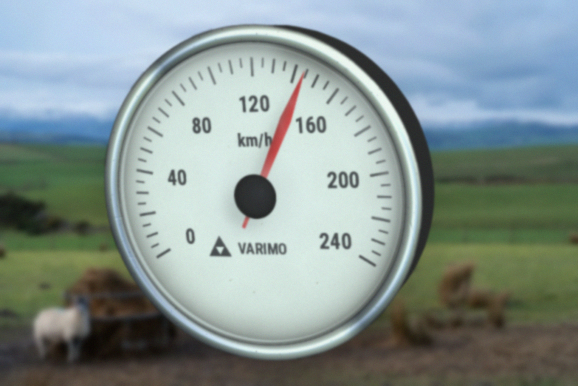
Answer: 145; km/h
